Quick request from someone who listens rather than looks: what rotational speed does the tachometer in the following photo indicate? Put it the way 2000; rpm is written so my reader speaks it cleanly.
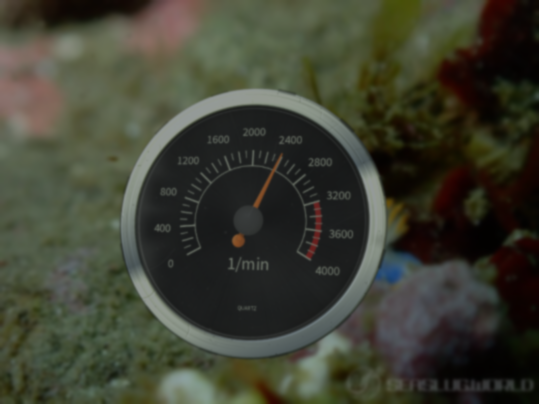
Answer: 2400; rpm
